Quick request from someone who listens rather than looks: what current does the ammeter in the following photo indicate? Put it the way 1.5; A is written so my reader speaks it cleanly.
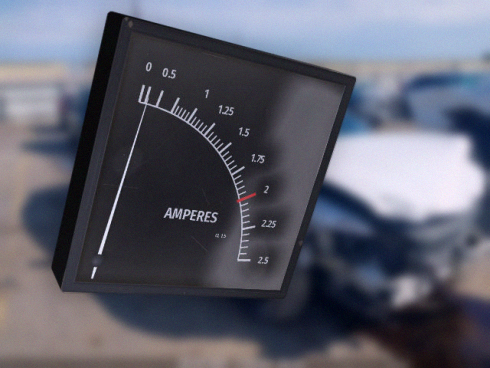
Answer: 0.25; A
